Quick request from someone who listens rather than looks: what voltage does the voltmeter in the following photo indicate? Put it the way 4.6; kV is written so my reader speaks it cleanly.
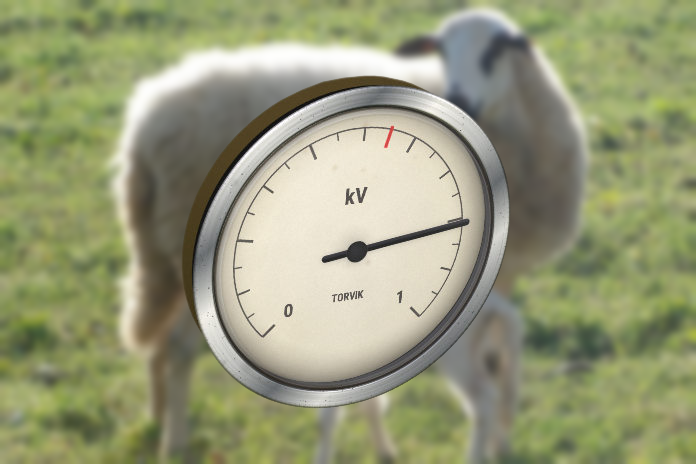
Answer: 0.8; kV
